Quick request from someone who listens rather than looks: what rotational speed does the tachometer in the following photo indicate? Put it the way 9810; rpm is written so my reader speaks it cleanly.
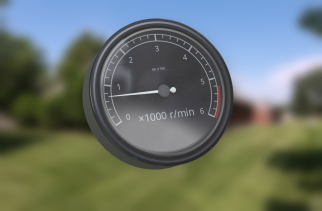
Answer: 700; rpm
